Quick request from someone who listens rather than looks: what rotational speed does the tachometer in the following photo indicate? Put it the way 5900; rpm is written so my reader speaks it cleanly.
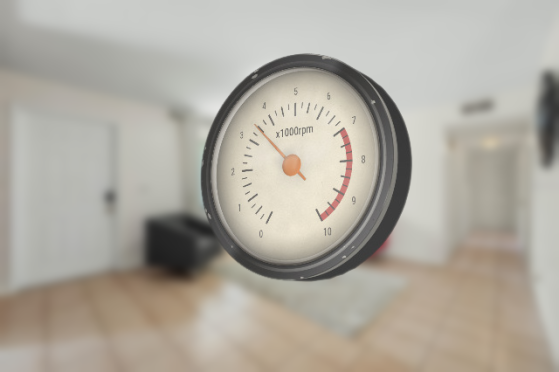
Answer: 3500; rpm
